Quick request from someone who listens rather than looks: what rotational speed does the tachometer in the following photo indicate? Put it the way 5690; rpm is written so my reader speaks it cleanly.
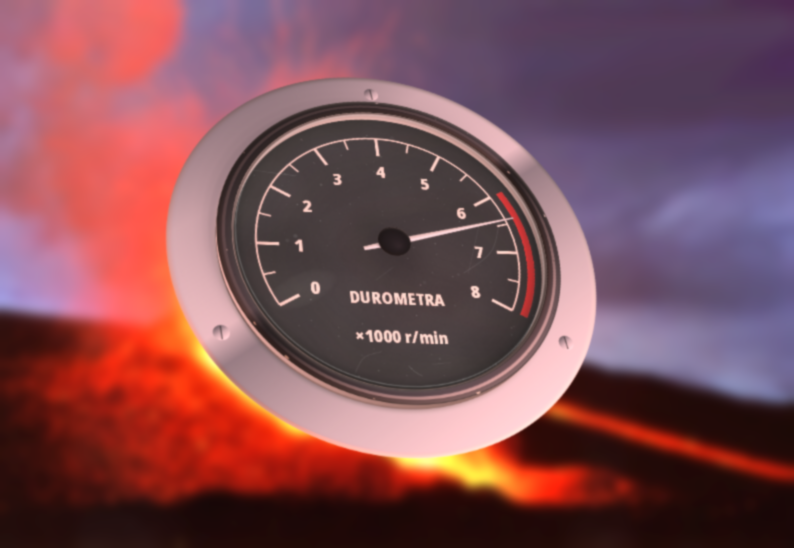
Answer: 6500; rpm
